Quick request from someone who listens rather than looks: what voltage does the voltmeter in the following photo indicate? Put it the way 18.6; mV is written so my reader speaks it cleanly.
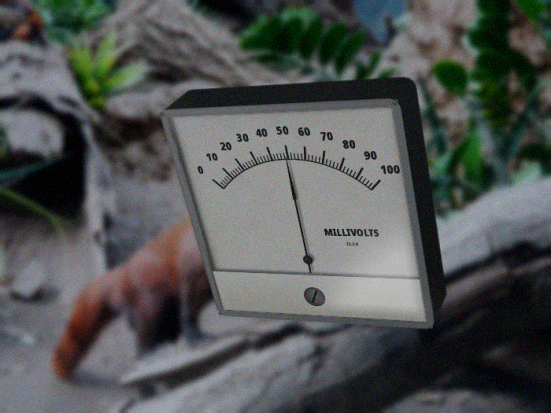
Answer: 50; mV
